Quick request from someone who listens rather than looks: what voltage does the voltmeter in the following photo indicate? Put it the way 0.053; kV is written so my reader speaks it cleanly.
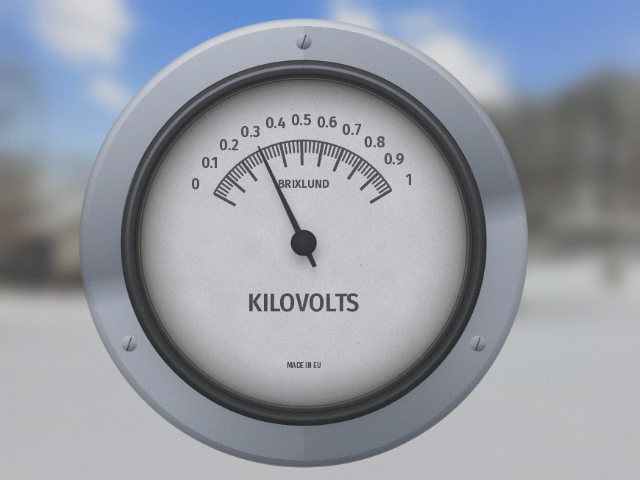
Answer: 0.3; kV
